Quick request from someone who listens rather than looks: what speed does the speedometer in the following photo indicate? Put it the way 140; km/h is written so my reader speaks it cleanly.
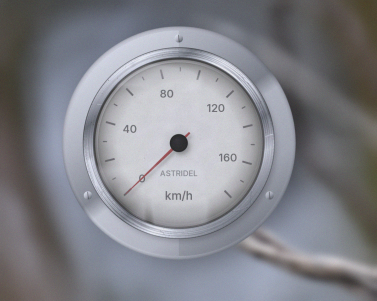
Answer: 0; km/h
